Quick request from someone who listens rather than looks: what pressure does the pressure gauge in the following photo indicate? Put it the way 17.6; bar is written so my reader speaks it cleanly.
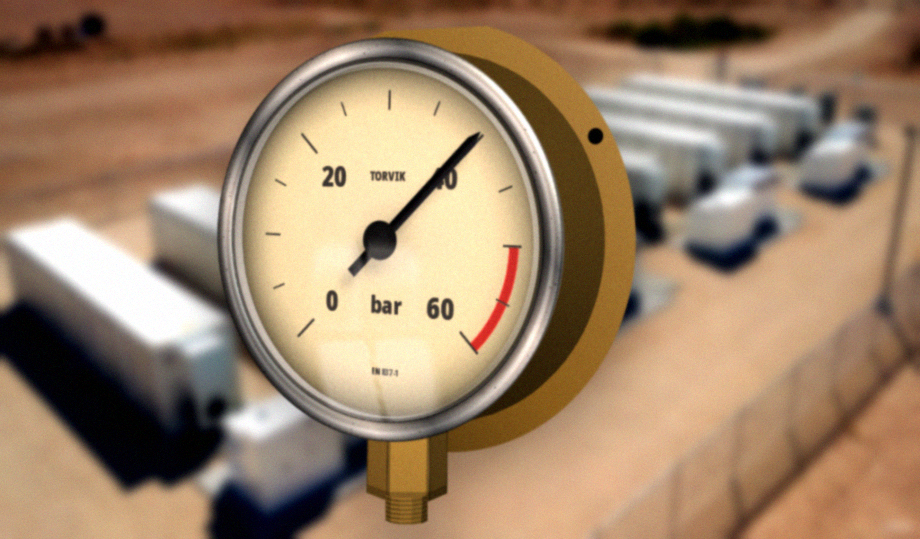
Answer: 40; bar
